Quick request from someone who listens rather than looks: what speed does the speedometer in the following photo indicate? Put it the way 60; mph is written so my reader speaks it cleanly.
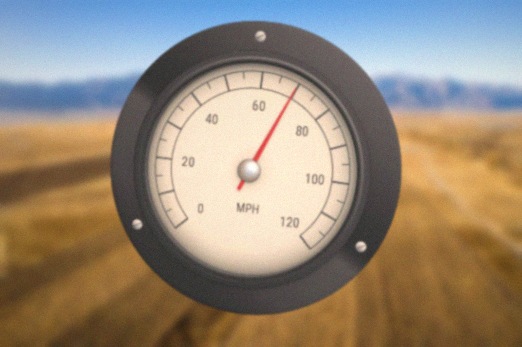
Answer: 70; mph
